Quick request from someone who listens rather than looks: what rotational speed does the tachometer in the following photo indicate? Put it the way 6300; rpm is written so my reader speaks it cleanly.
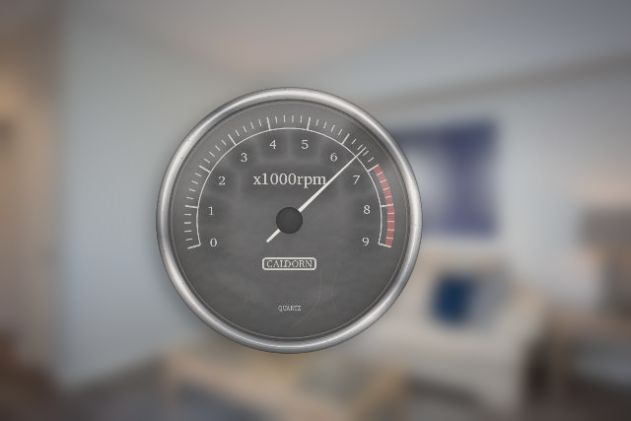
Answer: 6500; rpm
